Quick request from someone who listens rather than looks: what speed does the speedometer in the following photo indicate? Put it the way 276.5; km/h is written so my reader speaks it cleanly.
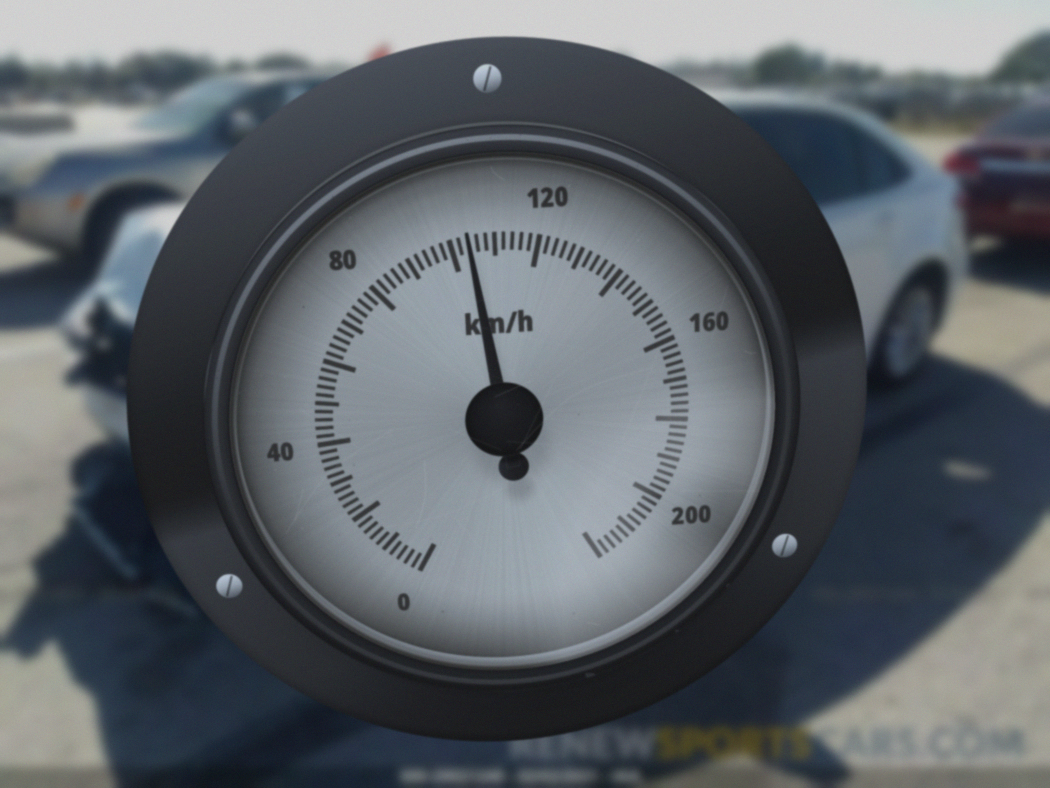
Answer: 104; km/h
